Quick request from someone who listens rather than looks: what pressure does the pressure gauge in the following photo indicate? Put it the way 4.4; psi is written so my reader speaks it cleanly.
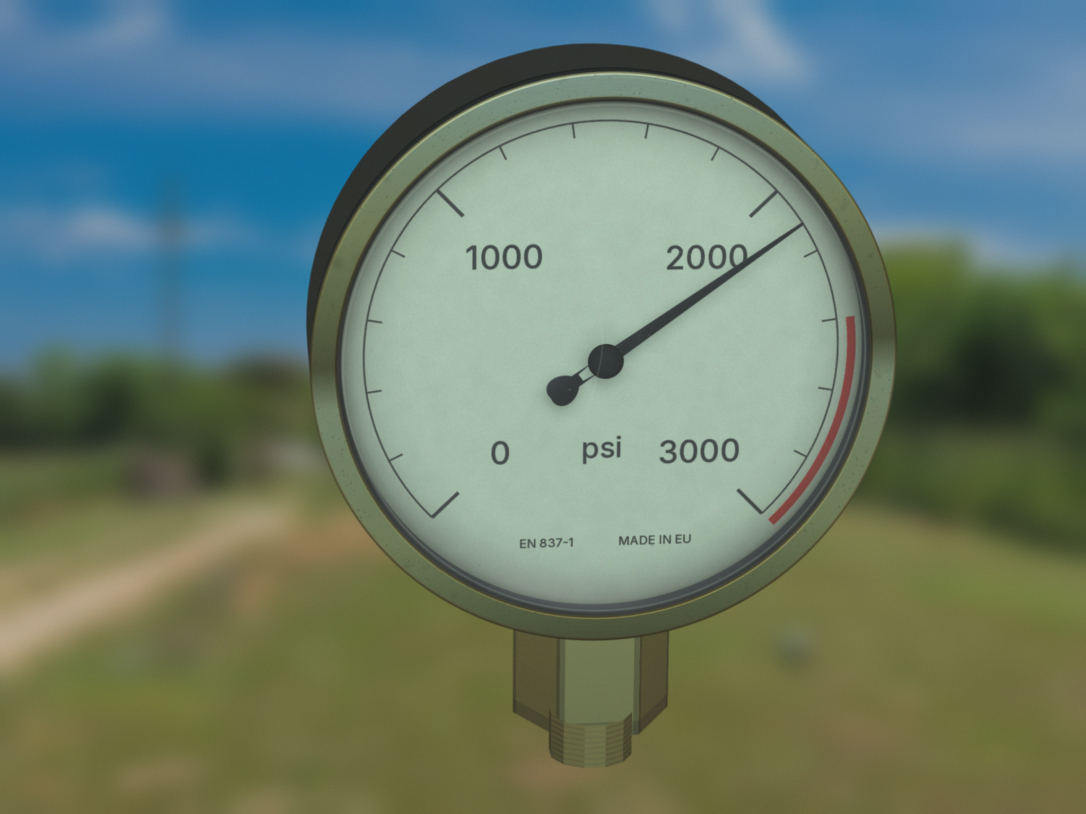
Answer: 2100; psi
